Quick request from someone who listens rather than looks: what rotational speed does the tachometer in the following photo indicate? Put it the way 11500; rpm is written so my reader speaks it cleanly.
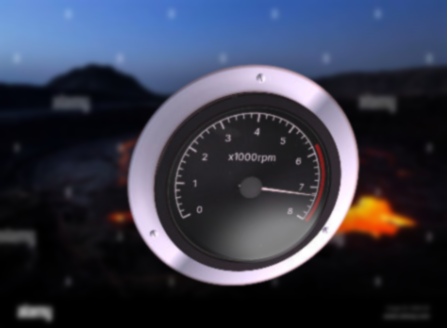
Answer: 7200; rpm
